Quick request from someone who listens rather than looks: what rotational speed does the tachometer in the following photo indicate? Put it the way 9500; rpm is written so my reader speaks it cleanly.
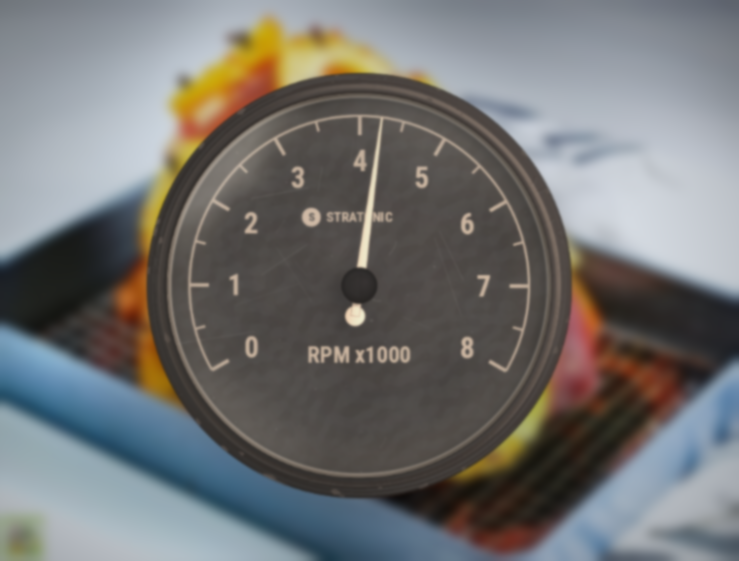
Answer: 4250; rpm
